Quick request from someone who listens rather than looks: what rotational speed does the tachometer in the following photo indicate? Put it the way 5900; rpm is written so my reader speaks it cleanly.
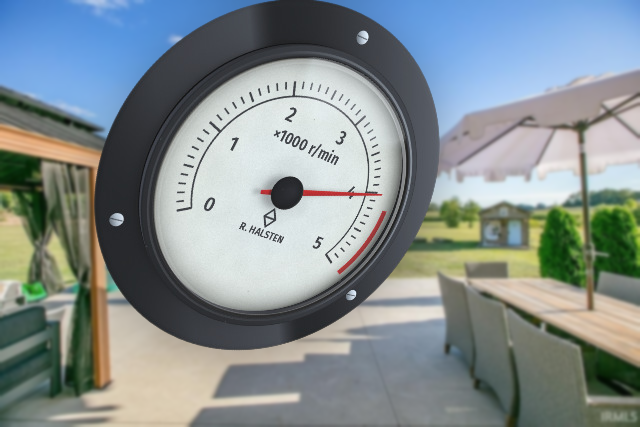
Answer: 4000; rpm
